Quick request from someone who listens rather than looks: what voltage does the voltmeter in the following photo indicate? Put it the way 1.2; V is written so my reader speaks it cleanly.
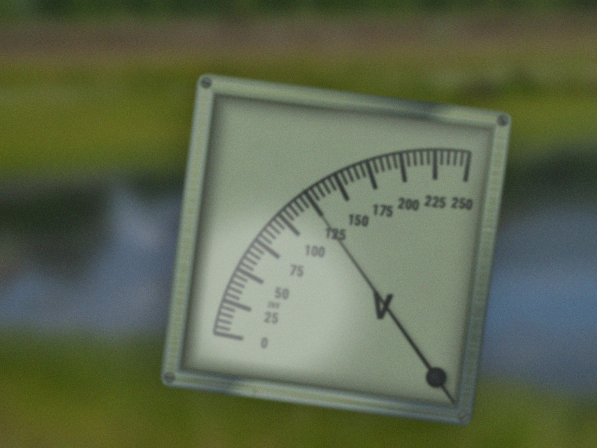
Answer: 125; V
